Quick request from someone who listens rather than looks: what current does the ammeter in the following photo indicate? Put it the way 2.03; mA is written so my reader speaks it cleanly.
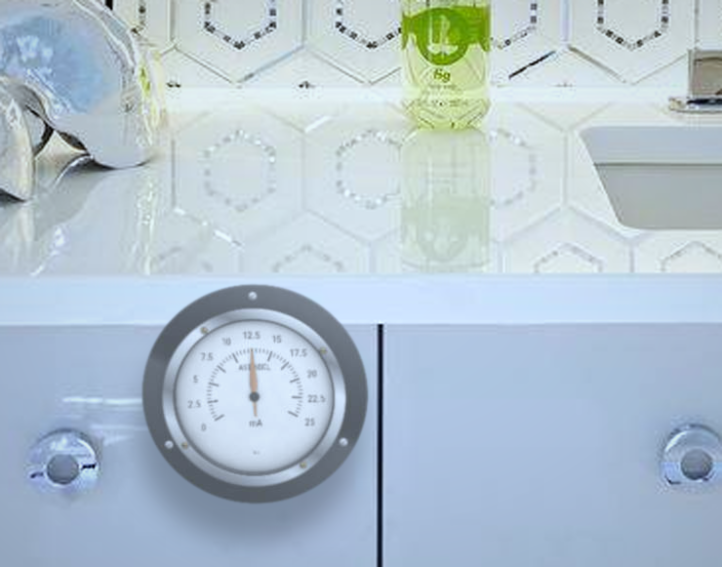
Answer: 12.5; mA
